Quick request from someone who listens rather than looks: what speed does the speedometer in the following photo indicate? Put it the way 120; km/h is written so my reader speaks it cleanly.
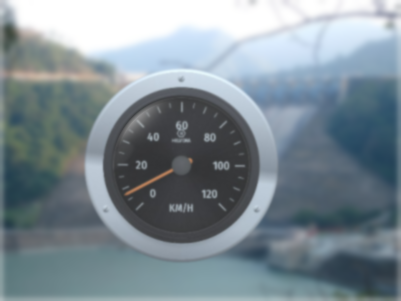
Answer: 7.5; km/h
